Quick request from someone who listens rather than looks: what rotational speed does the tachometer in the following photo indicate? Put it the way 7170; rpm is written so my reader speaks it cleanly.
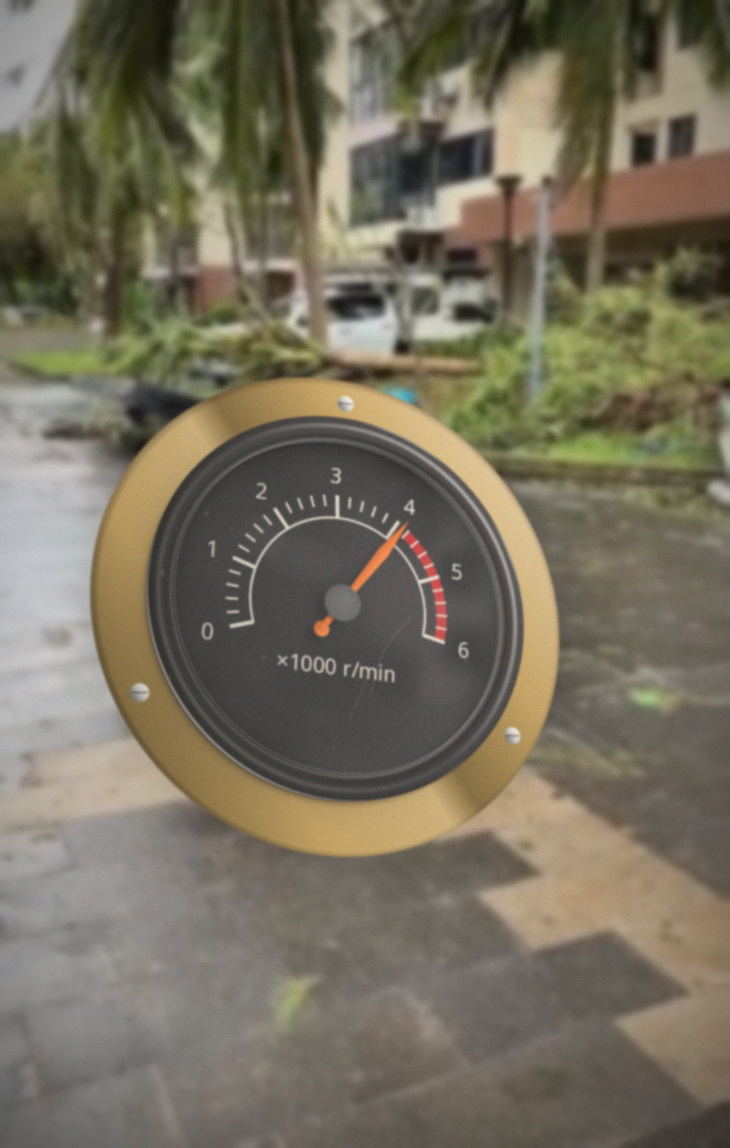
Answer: 4100; rpm
